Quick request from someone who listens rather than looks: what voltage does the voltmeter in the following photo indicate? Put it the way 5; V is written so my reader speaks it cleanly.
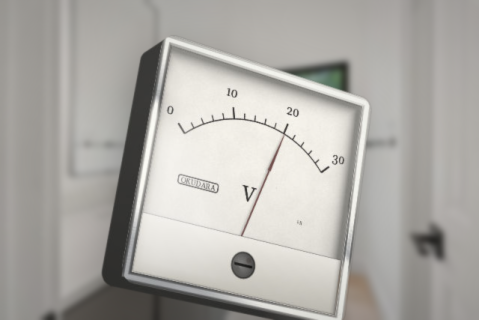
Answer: 20; V
